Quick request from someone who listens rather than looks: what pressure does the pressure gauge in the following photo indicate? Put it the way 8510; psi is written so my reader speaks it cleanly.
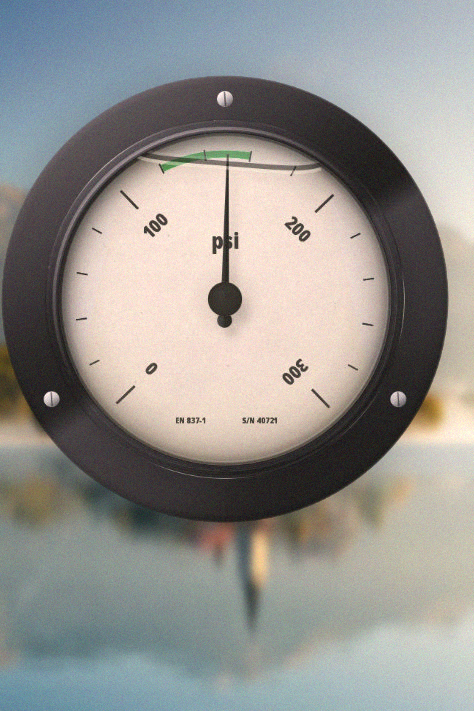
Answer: 150; psi
